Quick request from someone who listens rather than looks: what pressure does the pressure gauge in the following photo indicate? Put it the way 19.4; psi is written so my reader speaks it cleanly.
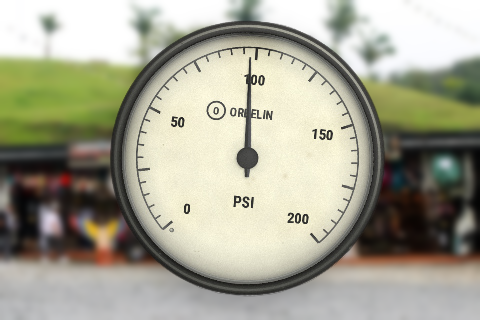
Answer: 97.5; psi
